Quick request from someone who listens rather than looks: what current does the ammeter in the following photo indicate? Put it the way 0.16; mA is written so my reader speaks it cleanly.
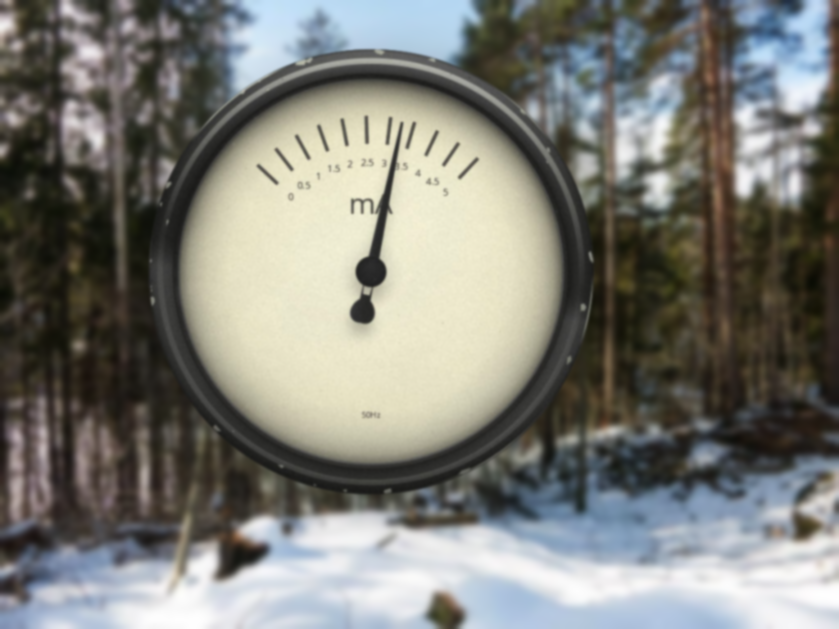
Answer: 3.25; mA
